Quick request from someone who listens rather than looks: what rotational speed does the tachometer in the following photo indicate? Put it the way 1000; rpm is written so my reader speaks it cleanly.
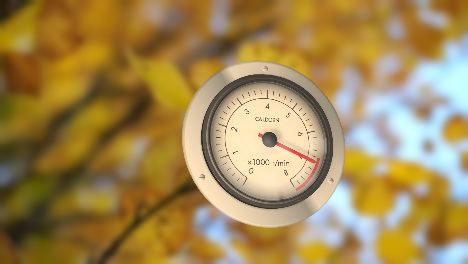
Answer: 7000; rpm
